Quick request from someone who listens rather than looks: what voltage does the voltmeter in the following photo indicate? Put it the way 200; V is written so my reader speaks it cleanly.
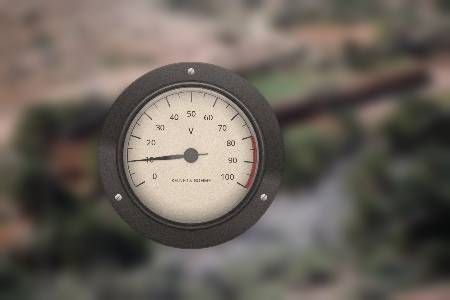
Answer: 10; V
